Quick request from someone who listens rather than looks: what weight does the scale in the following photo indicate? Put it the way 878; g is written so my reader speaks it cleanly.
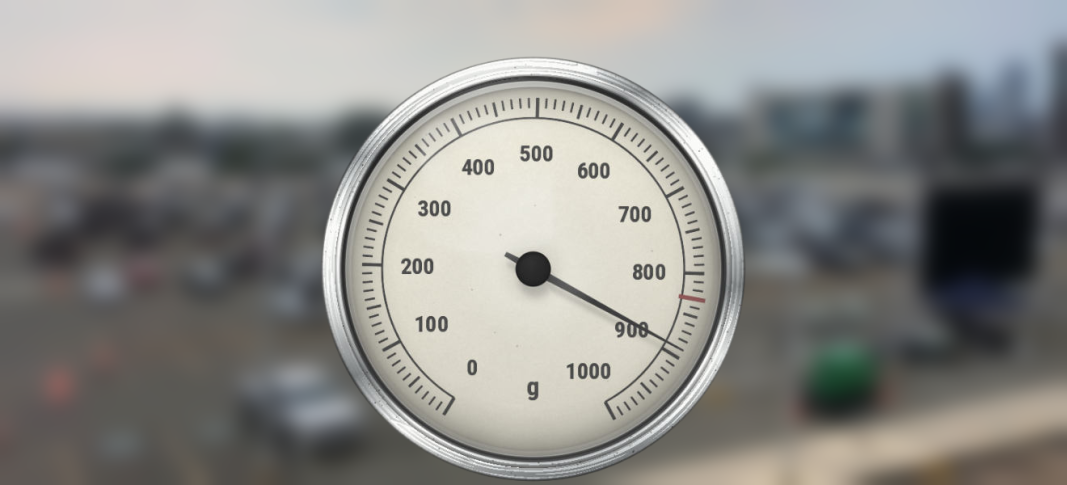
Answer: 890; g
